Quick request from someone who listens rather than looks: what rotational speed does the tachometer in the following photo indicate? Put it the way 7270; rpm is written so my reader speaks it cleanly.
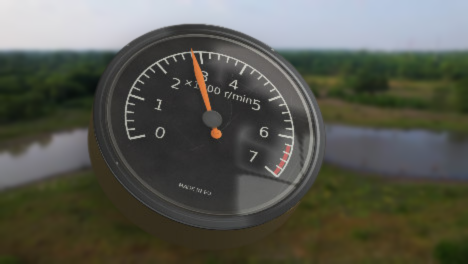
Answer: 2800; rpm
